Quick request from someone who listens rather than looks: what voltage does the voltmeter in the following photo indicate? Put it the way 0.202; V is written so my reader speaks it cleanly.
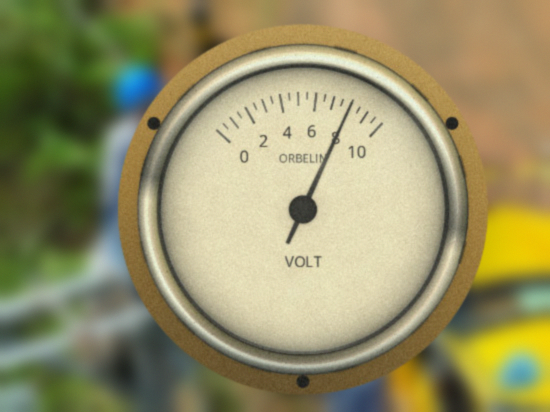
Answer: 8; V
